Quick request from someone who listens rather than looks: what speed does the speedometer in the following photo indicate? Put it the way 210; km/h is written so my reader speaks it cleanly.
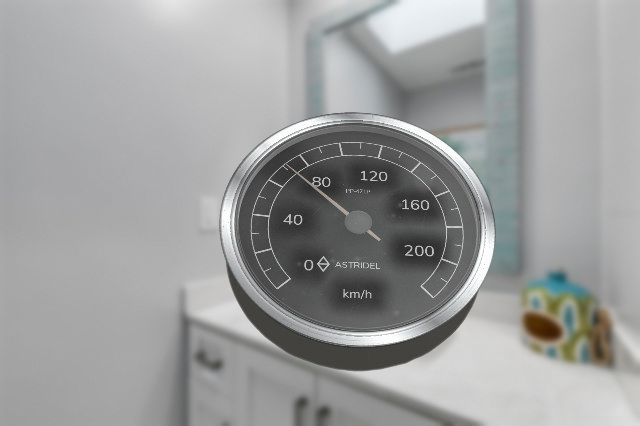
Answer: 70; km/h
